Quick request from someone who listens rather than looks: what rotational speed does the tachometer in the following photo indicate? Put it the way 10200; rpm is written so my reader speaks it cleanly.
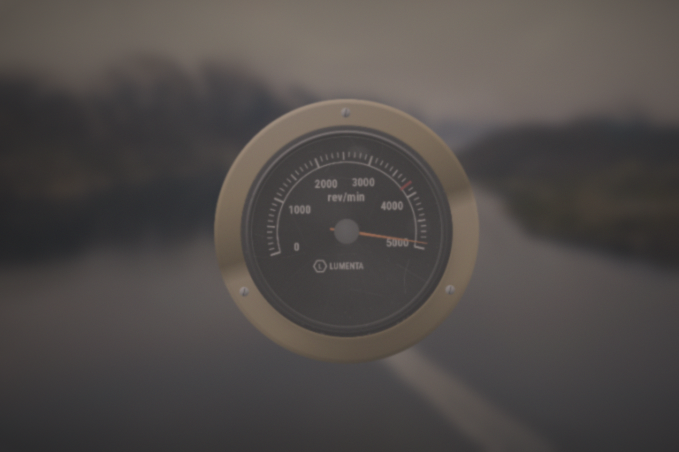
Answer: 4900; rpm
